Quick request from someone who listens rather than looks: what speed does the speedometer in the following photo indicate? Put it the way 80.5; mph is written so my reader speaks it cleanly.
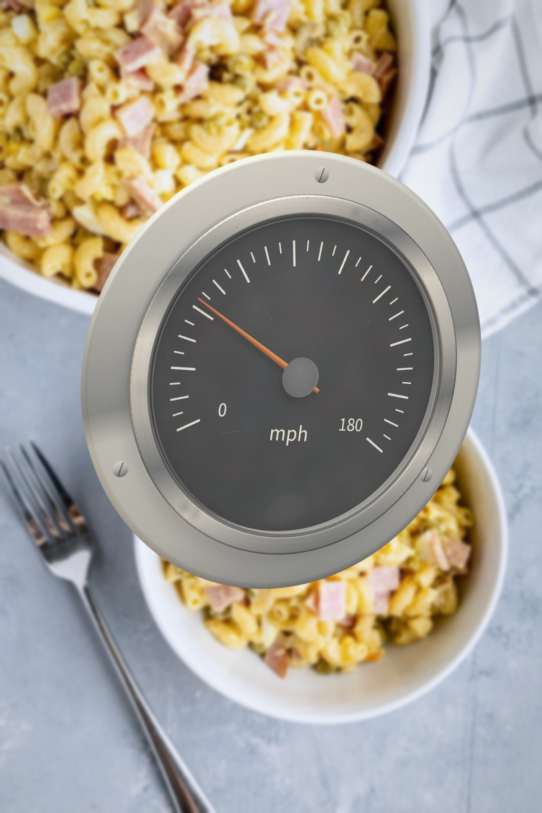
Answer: 42.5; mph
